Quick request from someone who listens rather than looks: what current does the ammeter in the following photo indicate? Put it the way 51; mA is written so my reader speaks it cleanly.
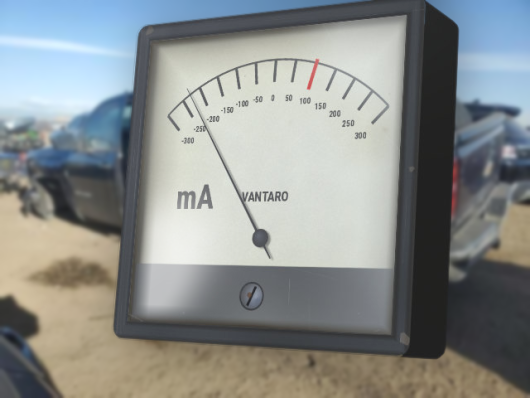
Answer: -225; mA
